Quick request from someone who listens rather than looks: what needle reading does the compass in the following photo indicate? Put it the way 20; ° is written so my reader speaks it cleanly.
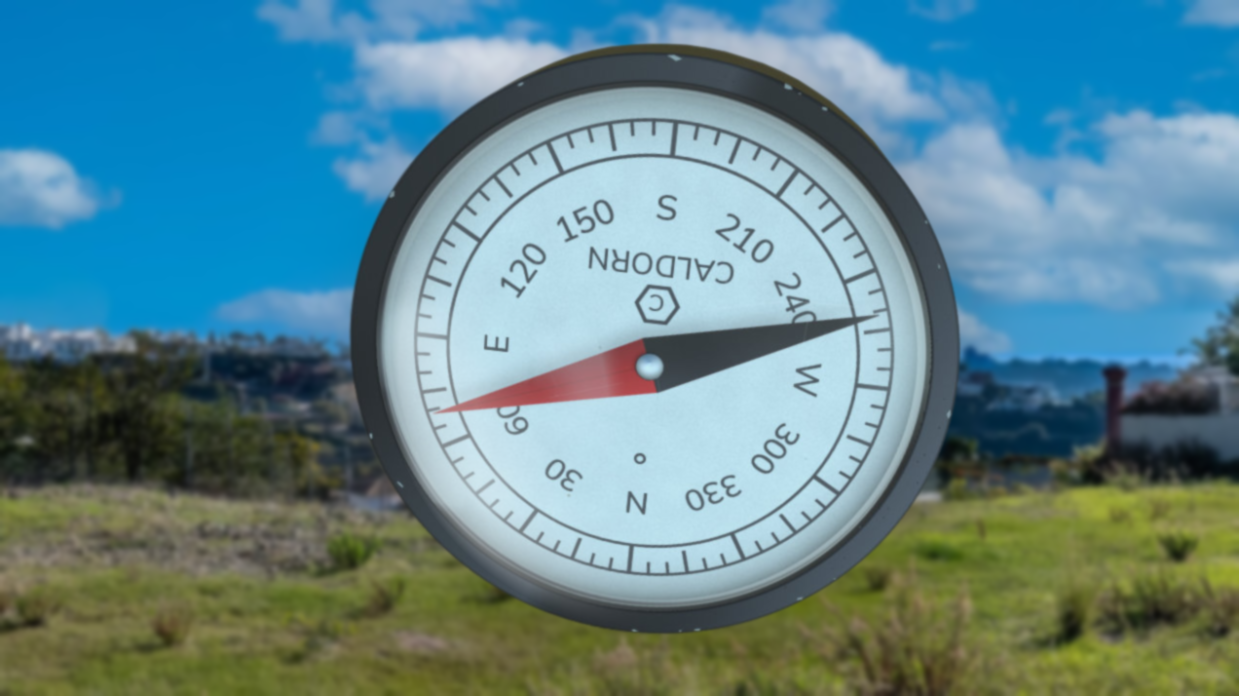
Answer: 70; °
